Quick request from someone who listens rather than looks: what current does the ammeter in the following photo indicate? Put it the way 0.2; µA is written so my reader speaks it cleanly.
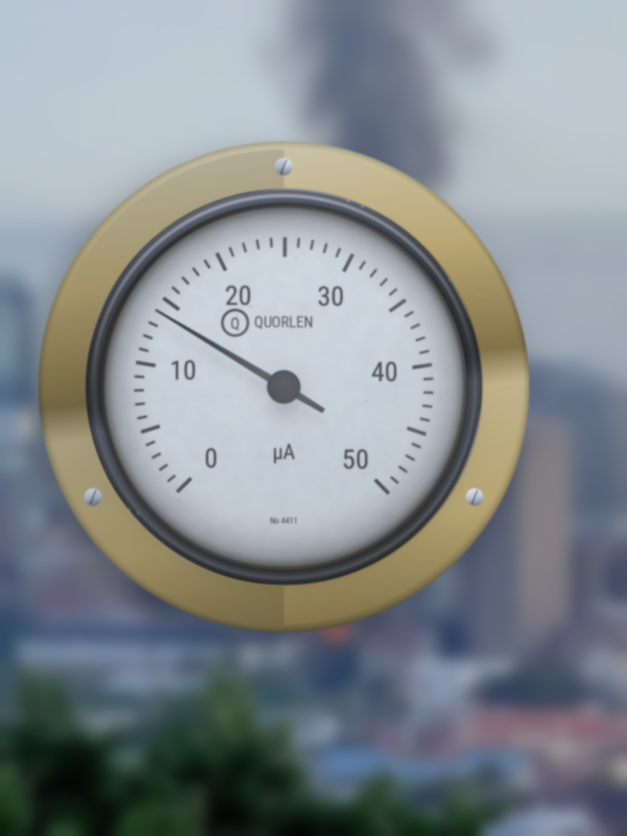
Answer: 14; µA
